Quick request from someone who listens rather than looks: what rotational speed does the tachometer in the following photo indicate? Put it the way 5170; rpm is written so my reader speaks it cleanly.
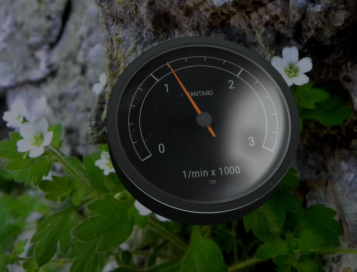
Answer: 1200; rpm
